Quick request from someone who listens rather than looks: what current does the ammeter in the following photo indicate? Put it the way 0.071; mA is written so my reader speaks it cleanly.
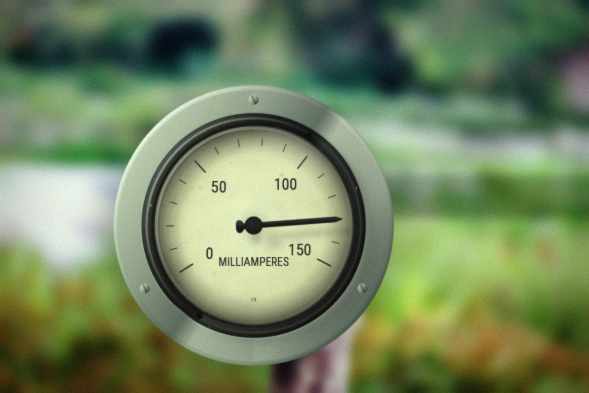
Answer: 130; mA
